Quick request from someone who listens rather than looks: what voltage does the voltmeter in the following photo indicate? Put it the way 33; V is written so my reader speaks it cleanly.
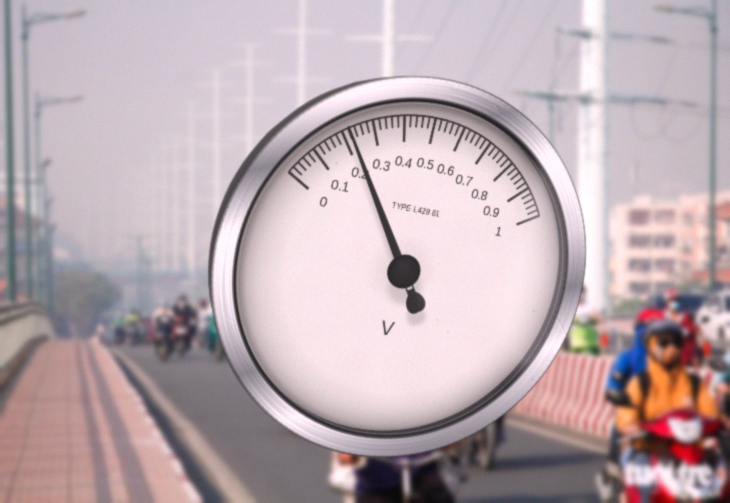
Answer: 0.22; V
